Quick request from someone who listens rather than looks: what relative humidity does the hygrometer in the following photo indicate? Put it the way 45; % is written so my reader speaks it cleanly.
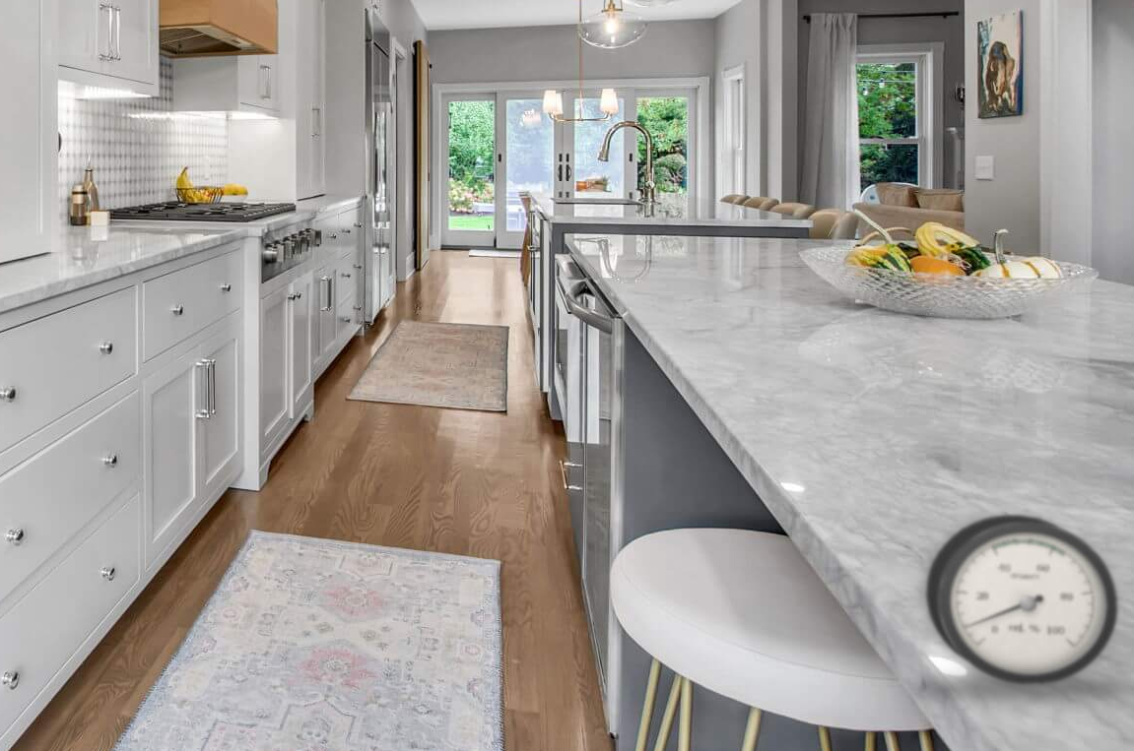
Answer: 8; %
